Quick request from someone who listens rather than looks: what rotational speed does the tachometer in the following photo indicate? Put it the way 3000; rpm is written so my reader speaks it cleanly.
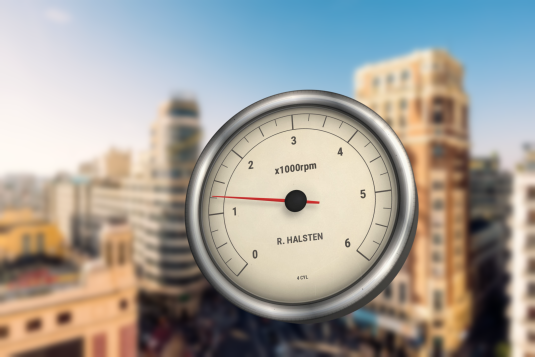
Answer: 1250; rpm
